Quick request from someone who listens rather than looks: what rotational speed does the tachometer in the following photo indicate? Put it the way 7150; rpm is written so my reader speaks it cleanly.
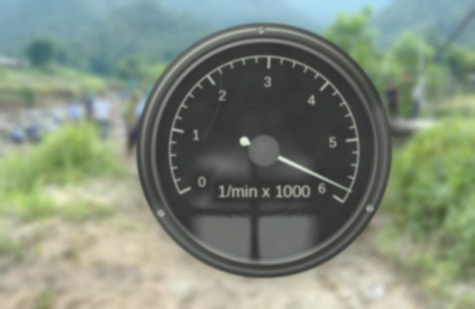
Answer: 5800; rpm
